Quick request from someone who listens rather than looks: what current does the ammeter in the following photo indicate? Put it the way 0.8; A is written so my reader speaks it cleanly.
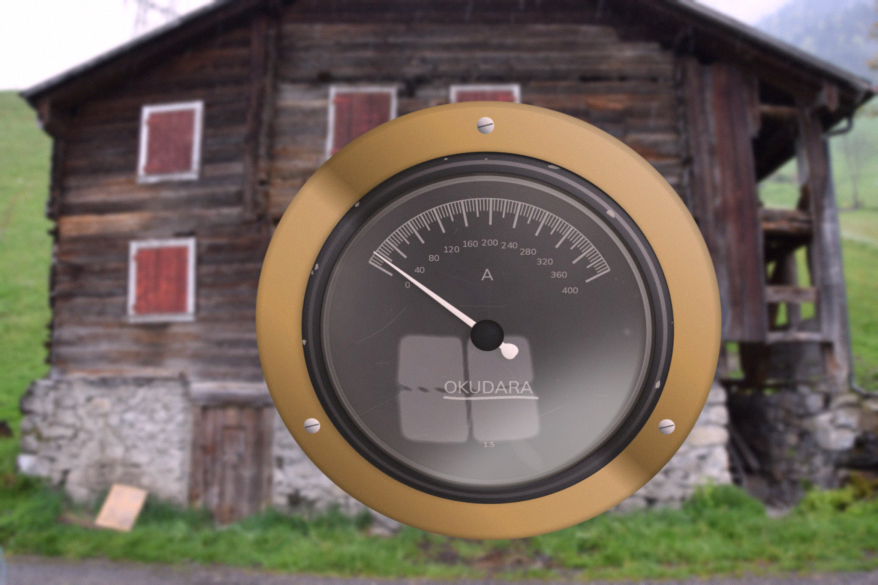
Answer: 20; A
